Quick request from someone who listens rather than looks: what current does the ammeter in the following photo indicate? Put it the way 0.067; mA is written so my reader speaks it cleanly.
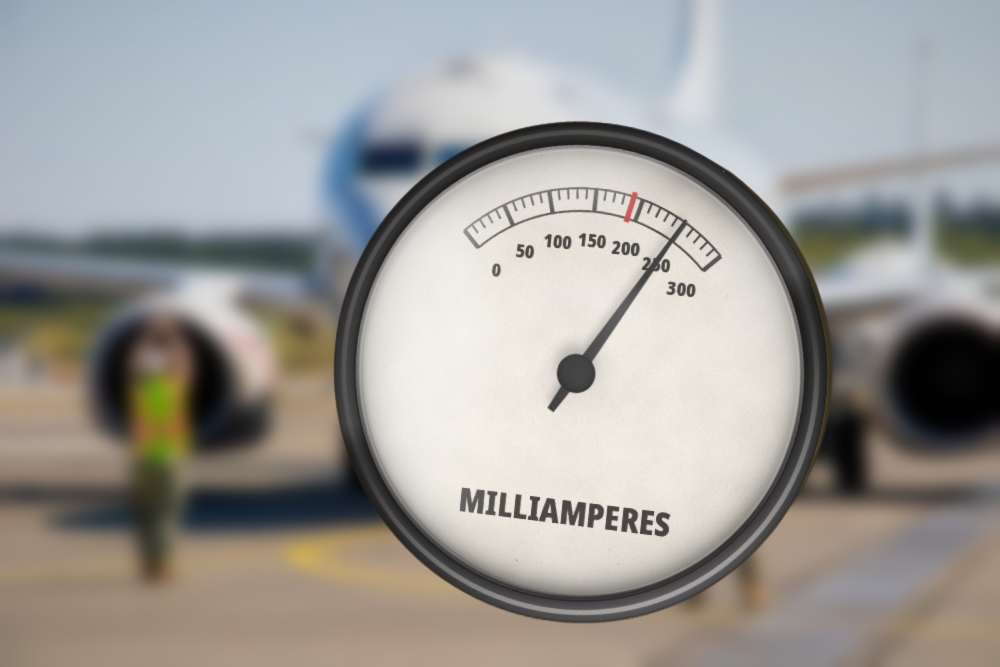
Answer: 250; mA
